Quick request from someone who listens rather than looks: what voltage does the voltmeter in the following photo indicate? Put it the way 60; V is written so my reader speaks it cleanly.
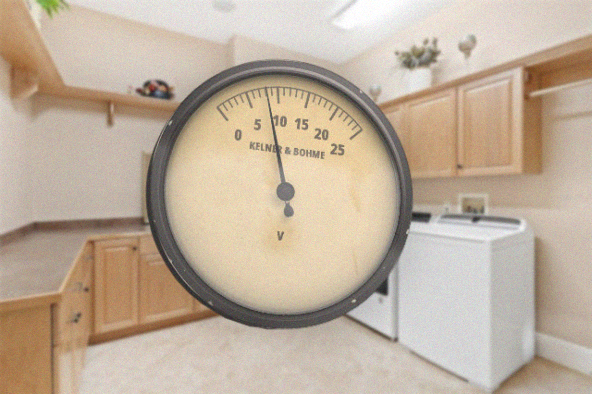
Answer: 8; V
